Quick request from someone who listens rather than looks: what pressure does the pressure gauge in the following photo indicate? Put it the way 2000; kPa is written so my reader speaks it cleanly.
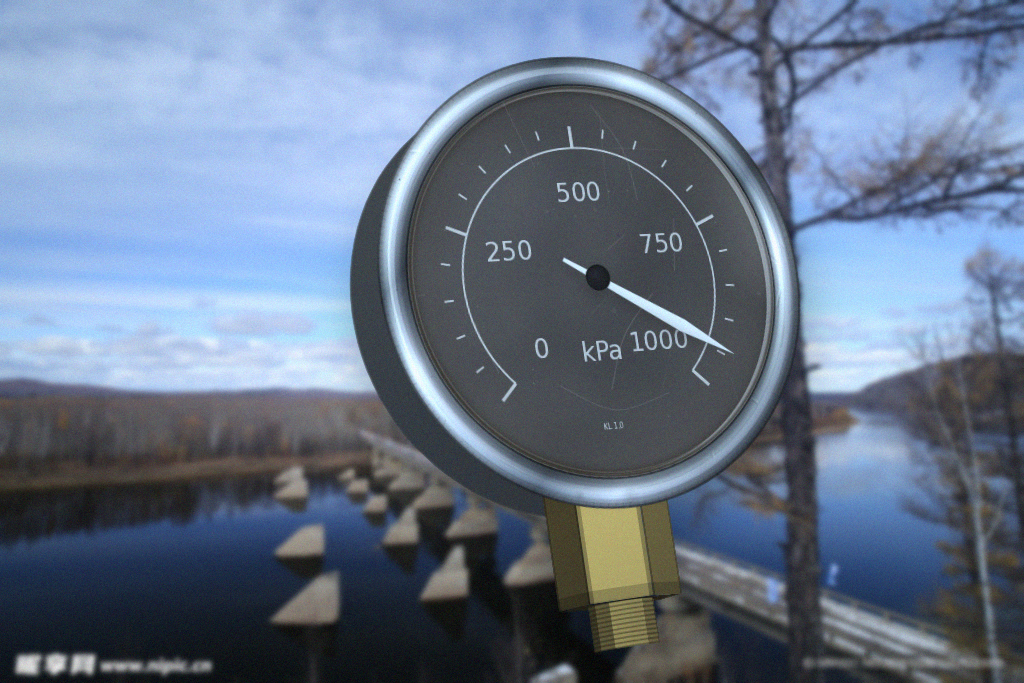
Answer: 950; kPa
